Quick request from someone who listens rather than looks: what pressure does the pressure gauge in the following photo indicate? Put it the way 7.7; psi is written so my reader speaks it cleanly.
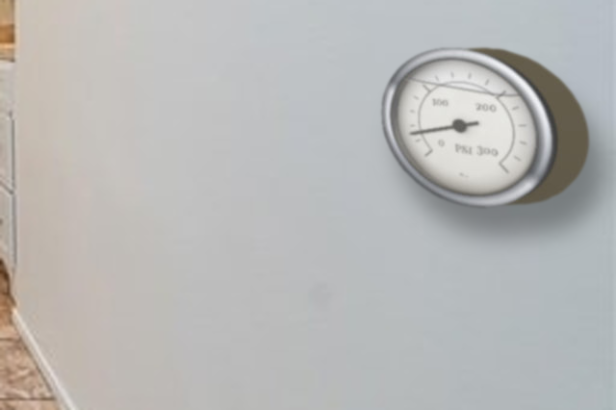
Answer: 30; psi
